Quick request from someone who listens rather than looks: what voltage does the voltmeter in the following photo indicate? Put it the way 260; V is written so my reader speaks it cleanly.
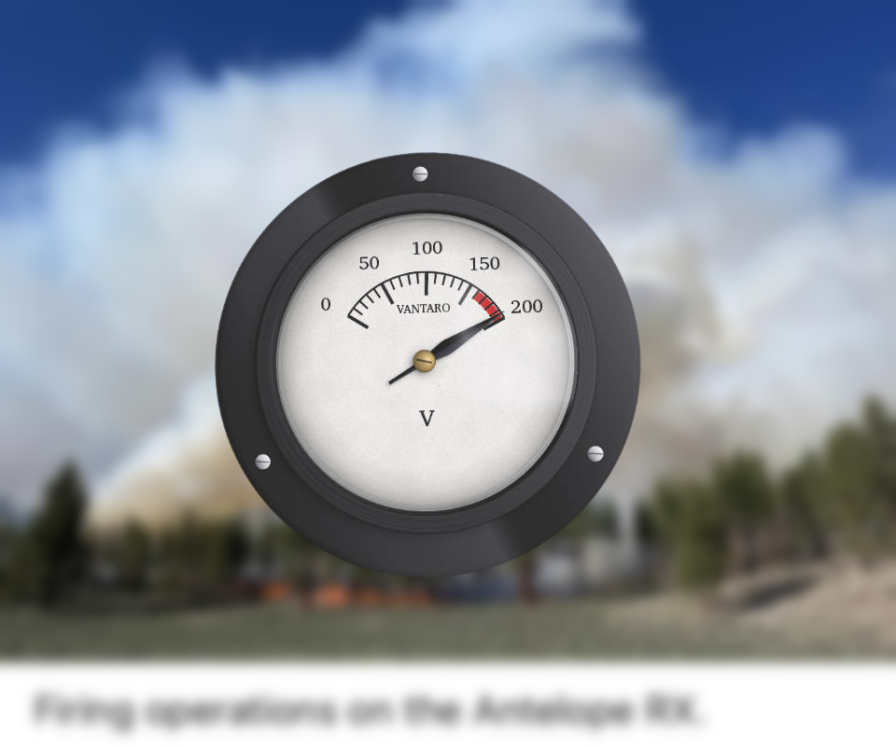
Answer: 195; V
